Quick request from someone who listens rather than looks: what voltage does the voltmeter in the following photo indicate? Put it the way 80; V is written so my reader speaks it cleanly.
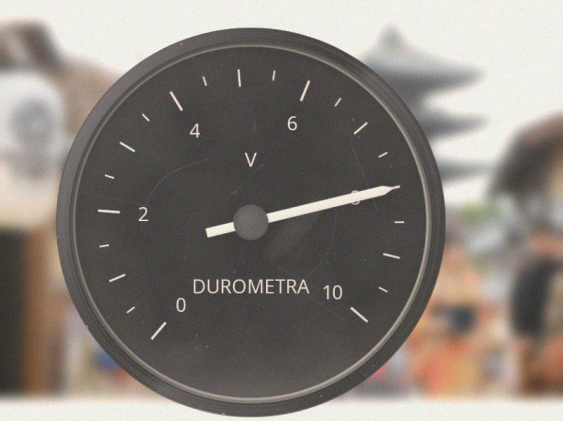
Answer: 8; V
